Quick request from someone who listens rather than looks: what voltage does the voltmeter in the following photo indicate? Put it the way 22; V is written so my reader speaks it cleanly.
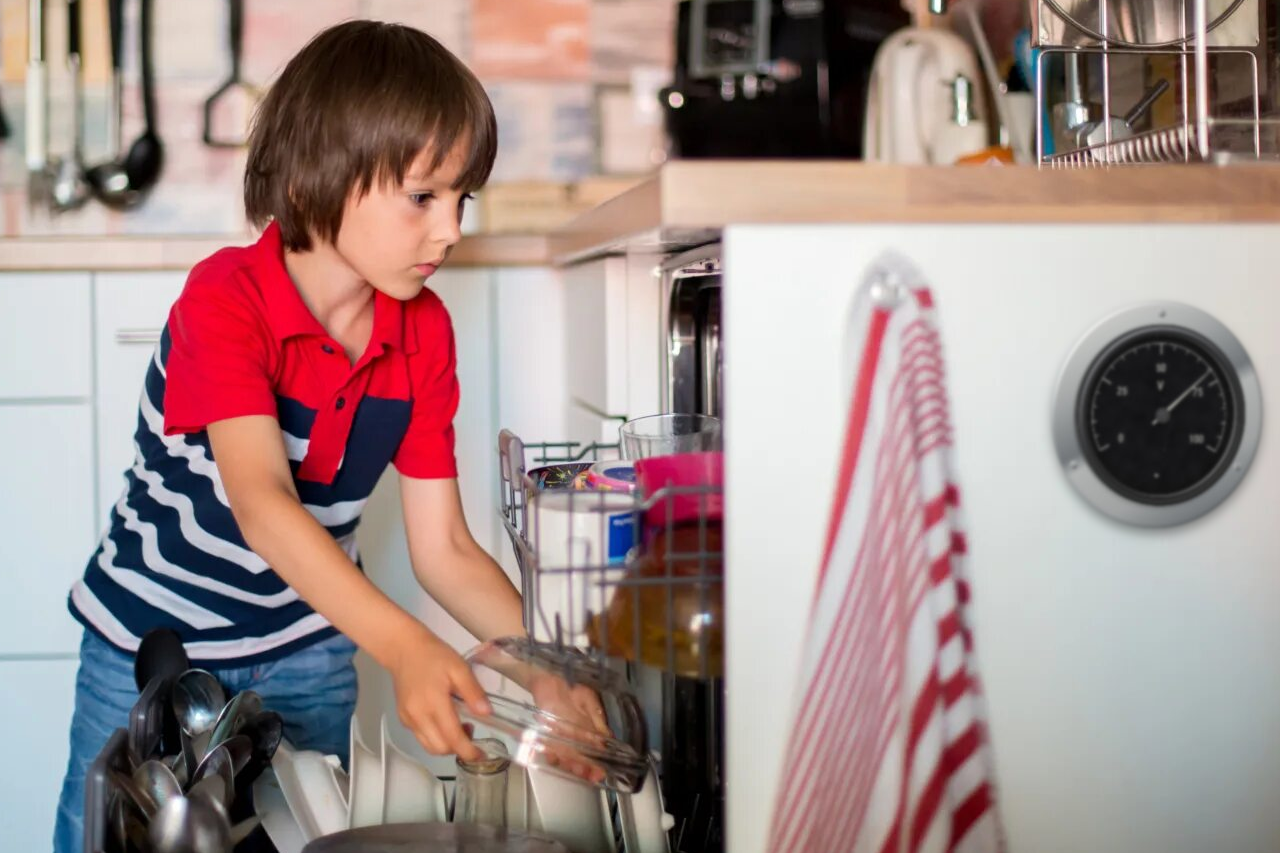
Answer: 70; V
